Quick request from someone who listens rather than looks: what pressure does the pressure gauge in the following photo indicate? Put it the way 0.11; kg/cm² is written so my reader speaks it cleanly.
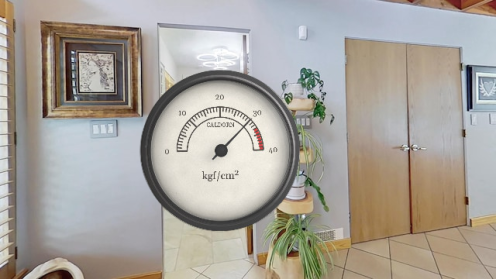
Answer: 30; kg/cm²
